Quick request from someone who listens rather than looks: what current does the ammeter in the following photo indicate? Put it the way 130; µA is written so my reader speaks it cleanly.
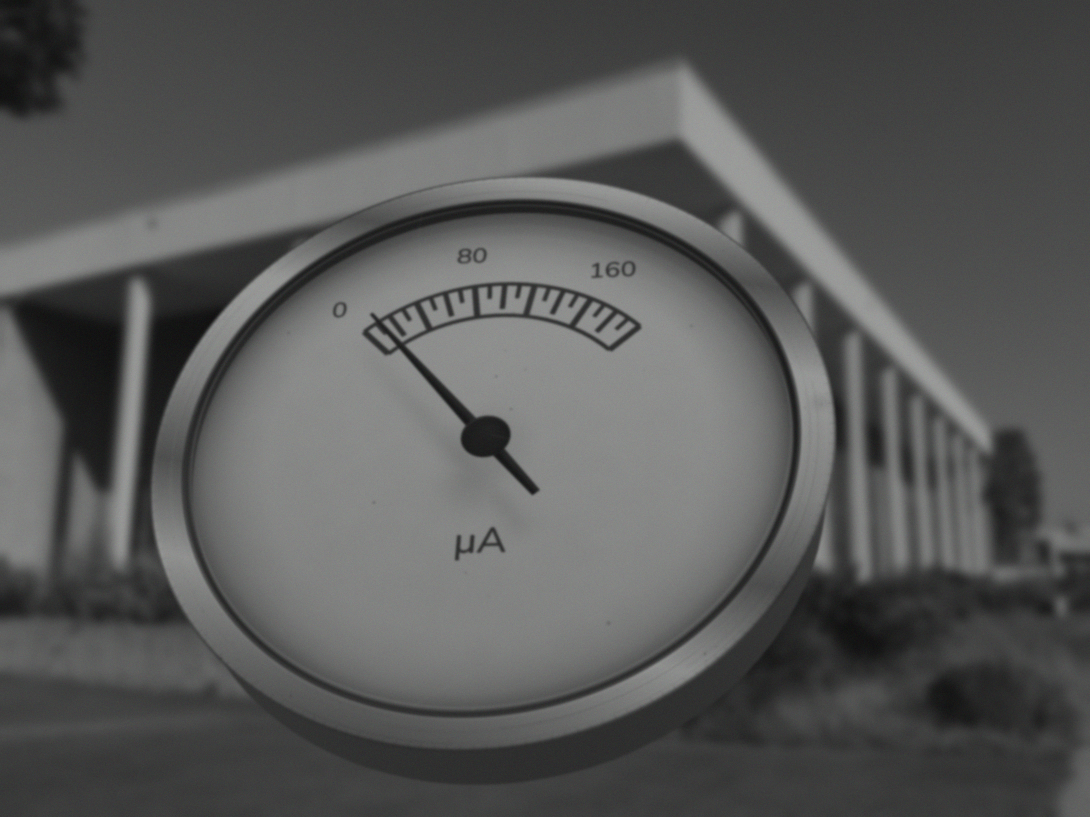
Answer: 10; µA
